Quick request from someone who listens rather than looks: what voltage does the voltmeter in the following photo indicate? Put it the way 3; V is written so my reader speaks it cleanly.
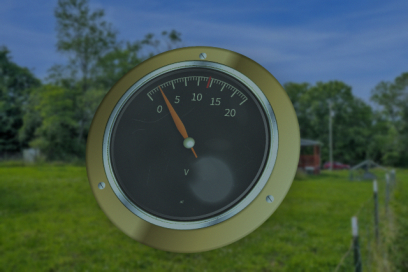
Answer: 2.5; V
